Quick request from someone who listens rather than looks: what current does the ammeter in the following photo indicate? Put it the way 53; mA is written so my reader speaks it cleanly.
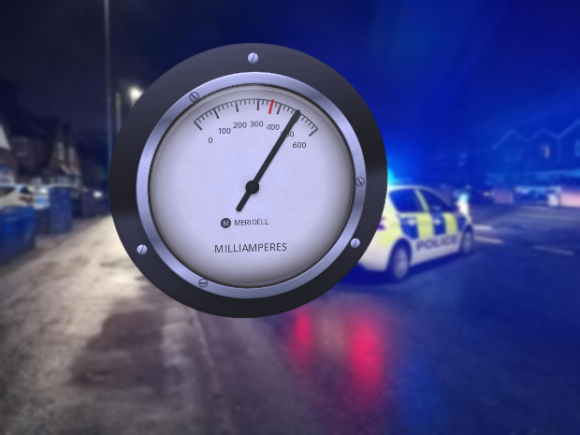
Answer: 480; mA
